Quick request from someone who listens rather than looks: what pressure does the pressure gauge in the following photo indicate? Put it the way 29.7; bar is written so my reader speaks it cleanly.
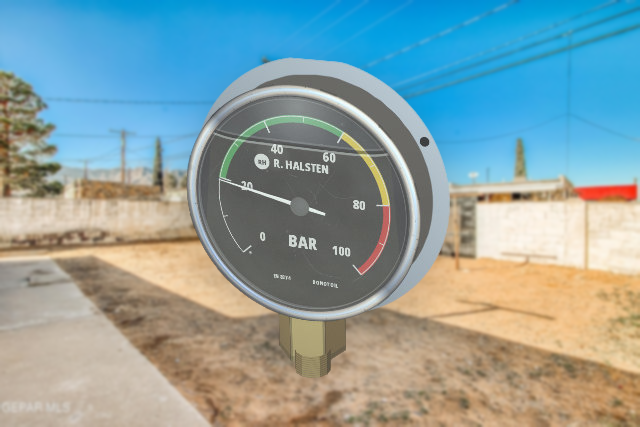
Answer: 20; bar
